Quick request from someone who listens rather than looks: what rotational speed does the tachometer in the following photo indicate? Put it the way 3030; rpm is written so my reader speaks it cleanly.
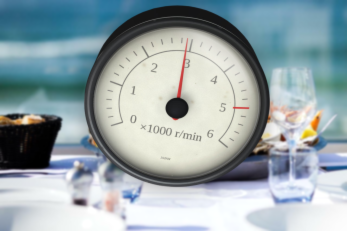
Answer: 2900; rpm
